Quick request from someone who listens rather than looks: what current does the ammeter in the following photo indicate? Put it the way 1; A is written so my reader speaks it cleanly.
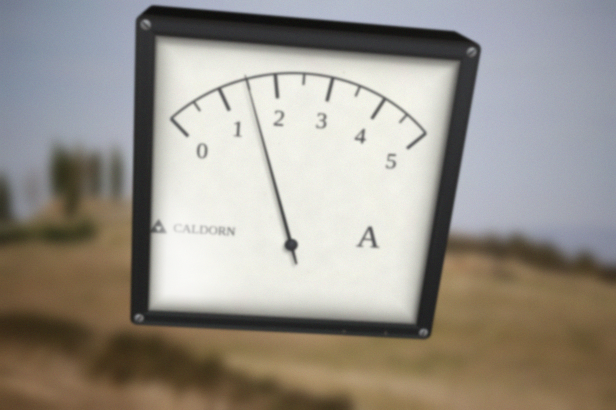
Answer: 1.5; A
